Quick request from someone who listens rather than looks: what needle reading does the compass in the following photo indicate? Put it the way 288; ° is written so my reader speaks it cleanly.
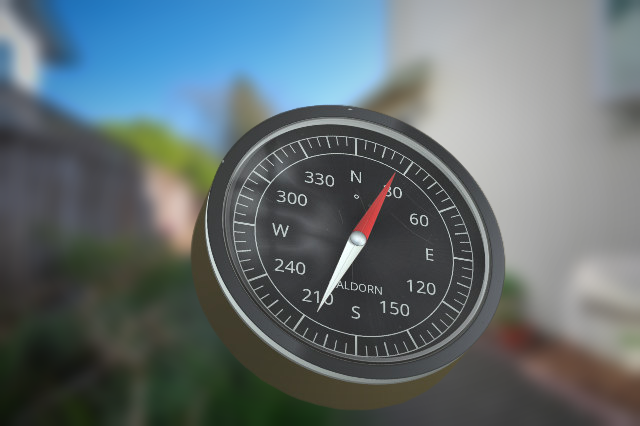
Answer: 25; °
